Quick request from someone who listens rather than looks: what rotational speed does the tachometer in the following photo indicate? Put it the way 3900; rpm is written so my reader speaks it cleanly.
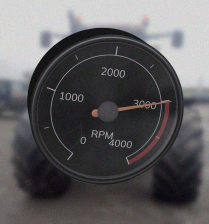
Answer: 3000; rpm
